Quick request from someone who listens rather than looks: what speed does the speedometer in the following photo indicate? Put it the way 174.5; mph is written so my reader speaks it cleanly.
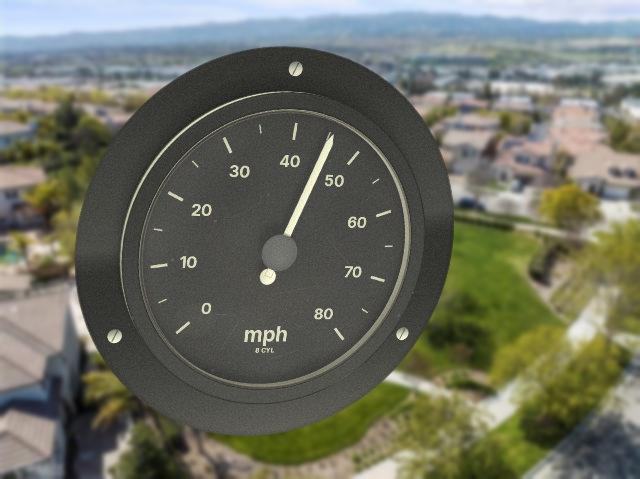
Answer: 45; mph
